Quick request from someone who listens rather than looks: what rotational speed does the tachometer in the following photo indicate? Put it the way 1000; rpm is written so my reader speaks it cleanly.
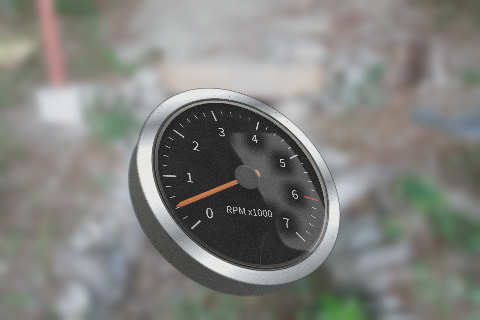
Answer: 400; rpm
